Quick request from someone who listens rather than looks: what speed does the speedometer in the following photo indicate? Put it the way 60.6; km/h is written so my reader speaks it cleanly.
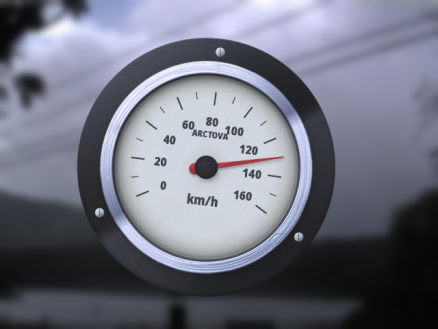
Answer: 130; km/h
